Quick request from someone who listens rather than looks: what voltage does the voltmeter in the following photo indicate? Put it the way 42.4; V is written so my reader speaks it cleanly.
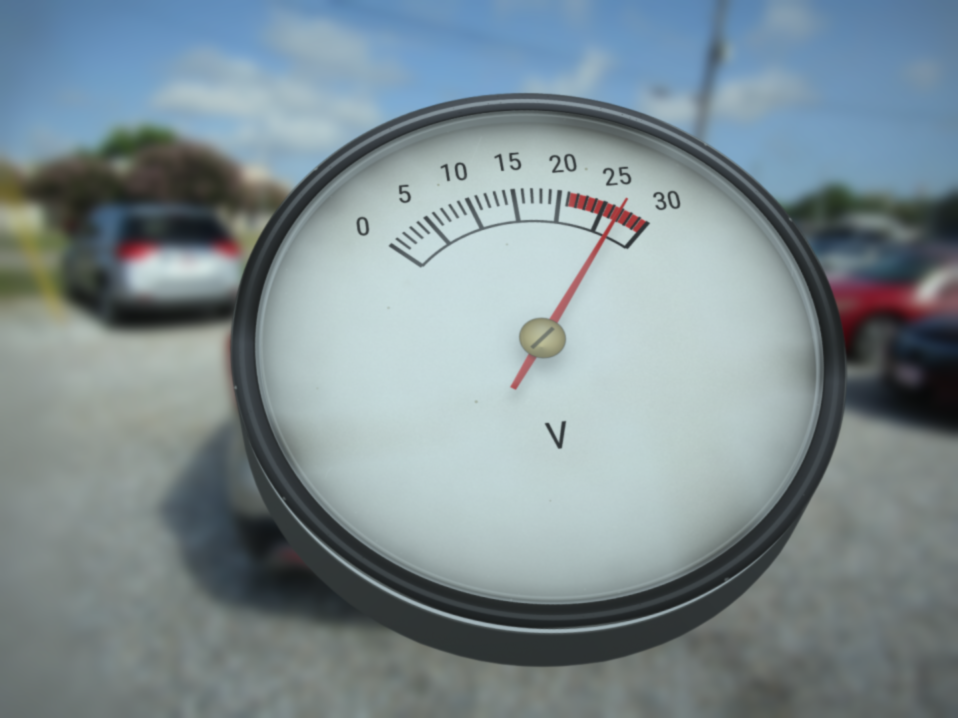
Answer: 27; V
